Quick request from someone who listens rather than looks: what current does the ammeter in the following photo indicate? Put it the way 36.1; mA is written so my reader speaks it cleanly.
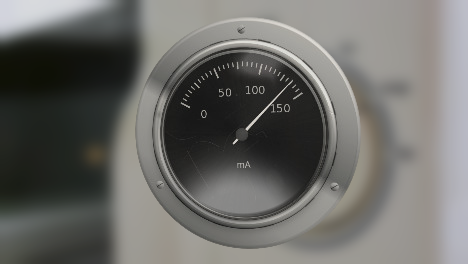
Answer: 135; mA
